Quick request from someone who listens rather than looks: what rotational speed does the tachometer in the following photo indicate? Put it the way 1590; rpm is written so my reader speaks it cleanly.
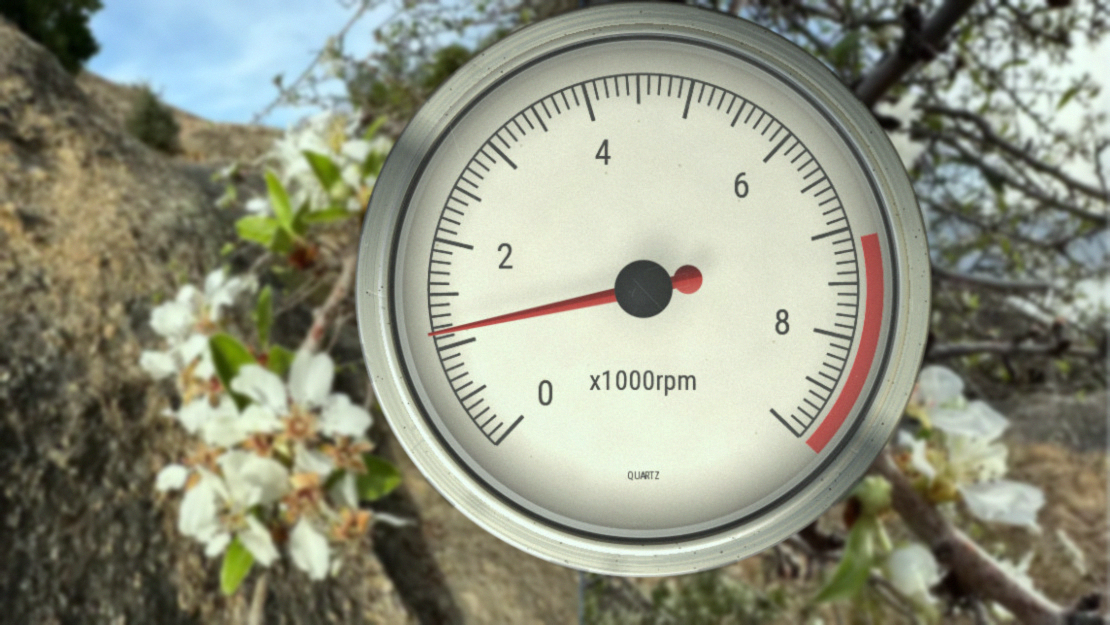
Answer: 1150; rpm
